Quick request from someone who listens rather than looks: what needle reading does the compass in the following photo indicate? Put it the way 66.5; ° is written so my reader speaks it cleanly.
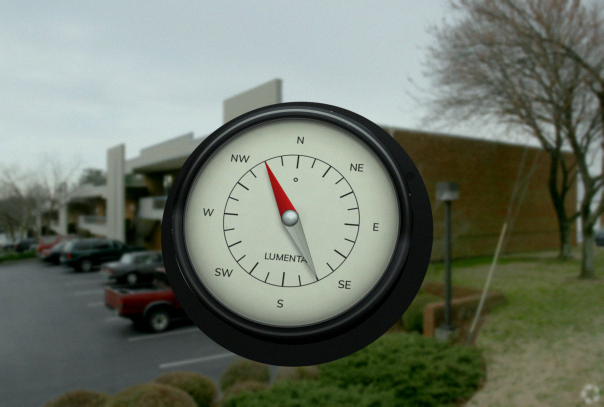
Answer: 330; °
